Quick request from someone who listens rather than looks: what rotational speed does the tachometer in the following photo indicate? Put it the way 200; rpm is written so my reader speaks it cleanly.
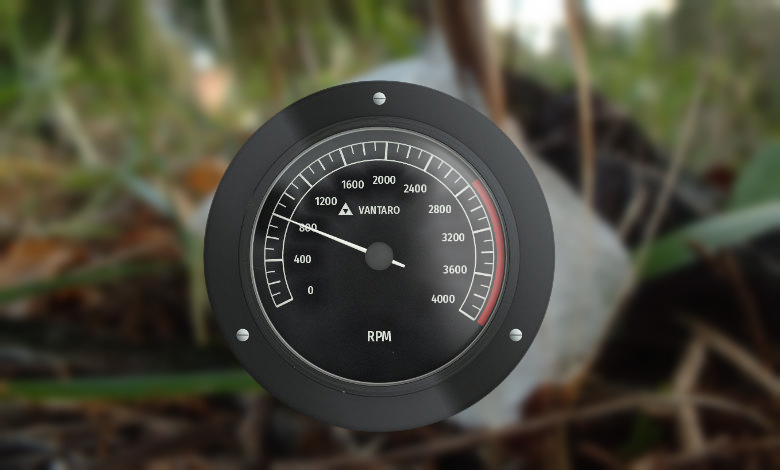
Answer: 800; rpm
